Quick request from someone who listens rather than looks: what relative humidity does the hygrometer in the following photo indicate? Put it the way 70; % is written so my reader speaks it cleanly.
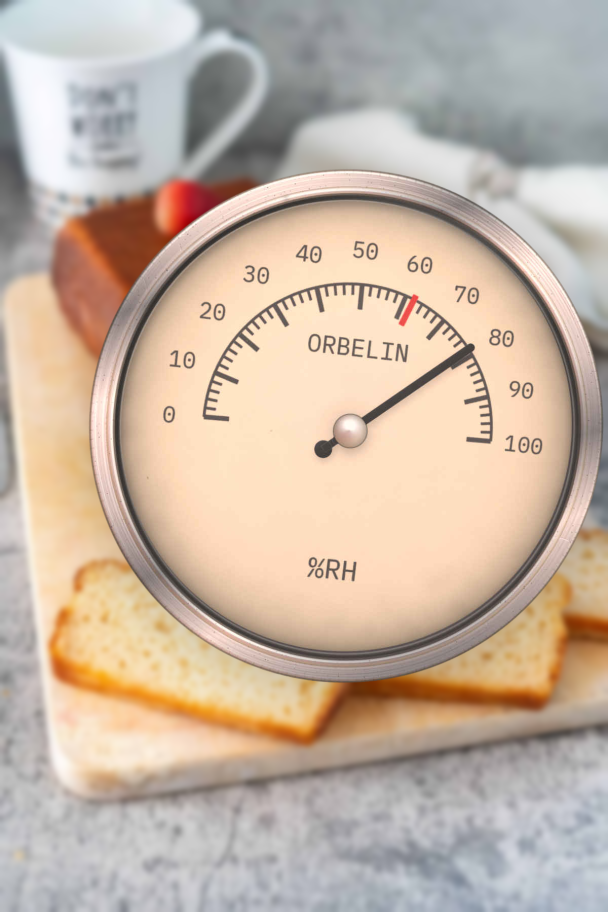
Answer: 78; %
